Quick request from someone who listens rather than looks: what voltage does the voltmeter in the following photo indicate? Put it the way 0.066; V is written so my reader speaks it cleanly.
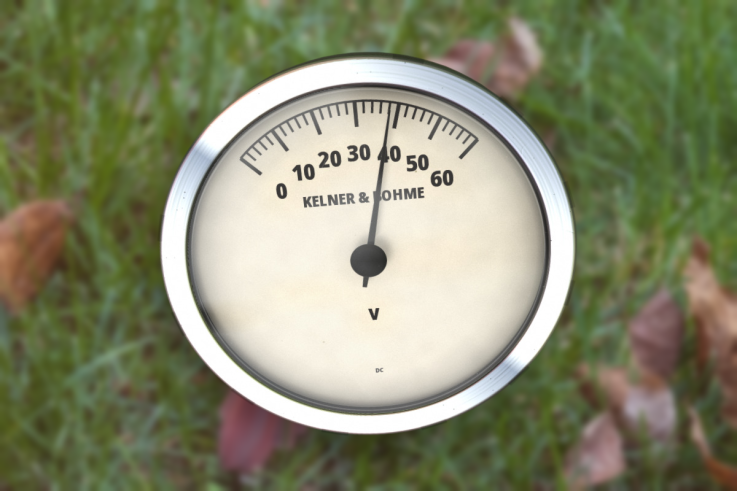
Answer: 38; V
